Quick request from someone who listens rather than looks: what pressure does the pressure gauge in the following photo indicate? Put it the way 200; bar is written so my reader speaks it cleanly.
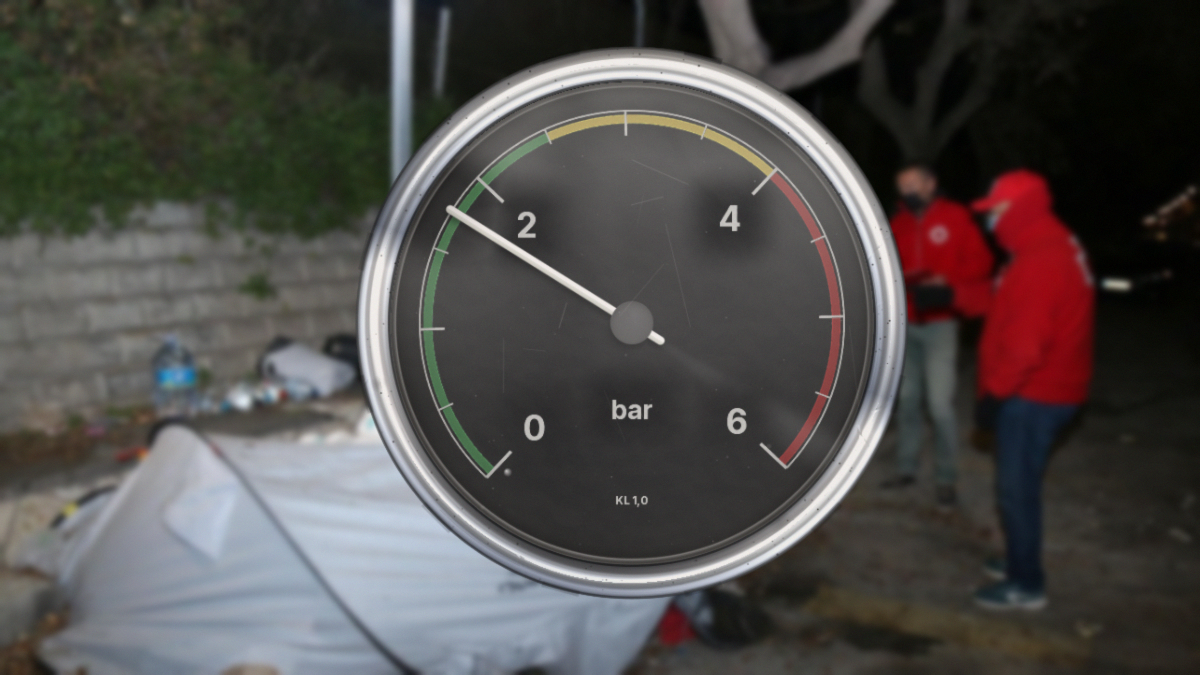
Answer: 1.75; bar
